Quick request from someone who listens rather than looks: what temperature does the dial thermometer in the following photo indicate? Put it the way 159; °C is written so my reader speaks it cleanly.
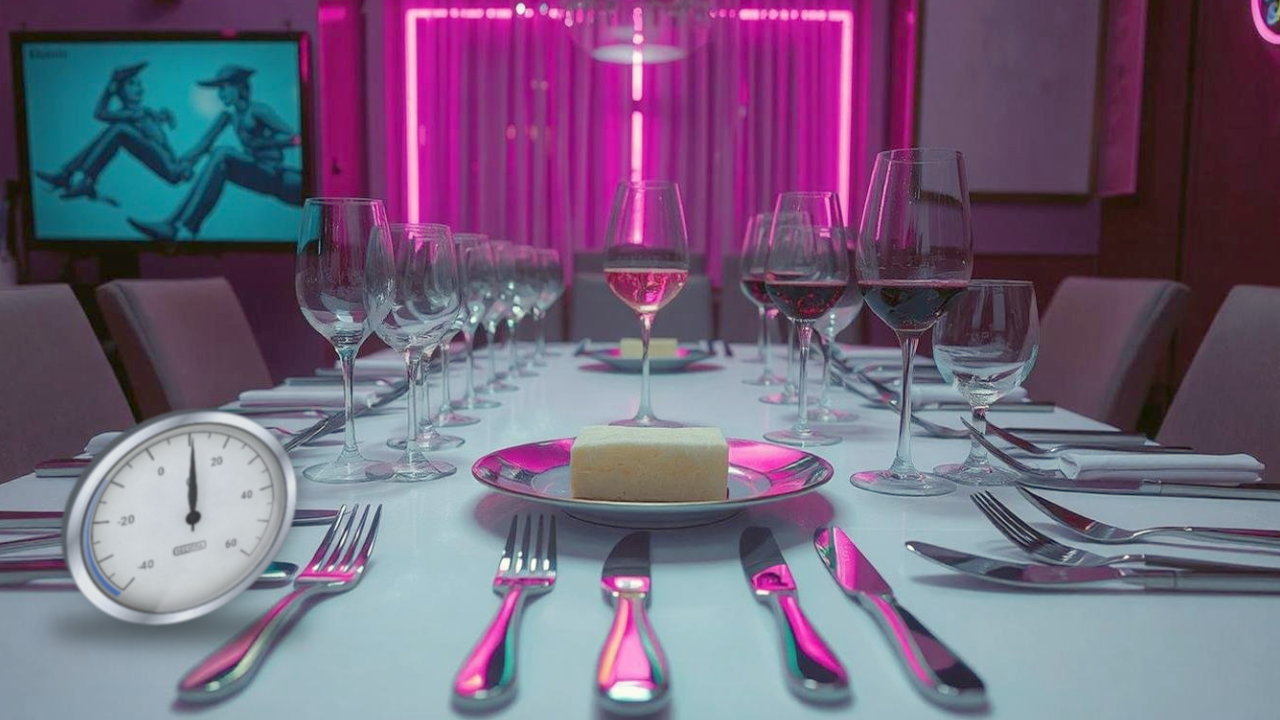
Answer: 10; °C
